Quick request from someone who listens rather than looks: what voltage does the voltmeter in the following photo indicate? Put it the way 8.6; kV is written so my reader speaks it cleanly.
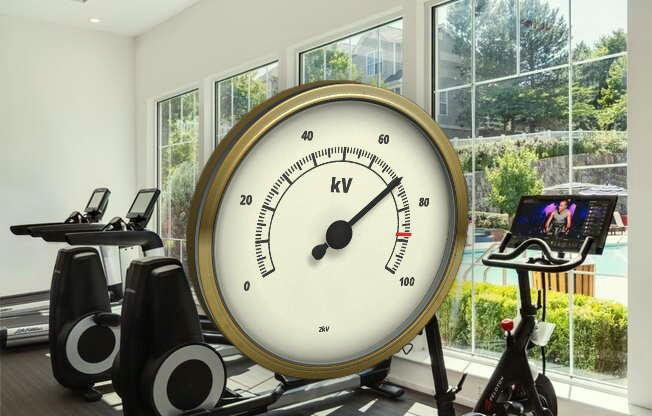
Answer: 70; kV
